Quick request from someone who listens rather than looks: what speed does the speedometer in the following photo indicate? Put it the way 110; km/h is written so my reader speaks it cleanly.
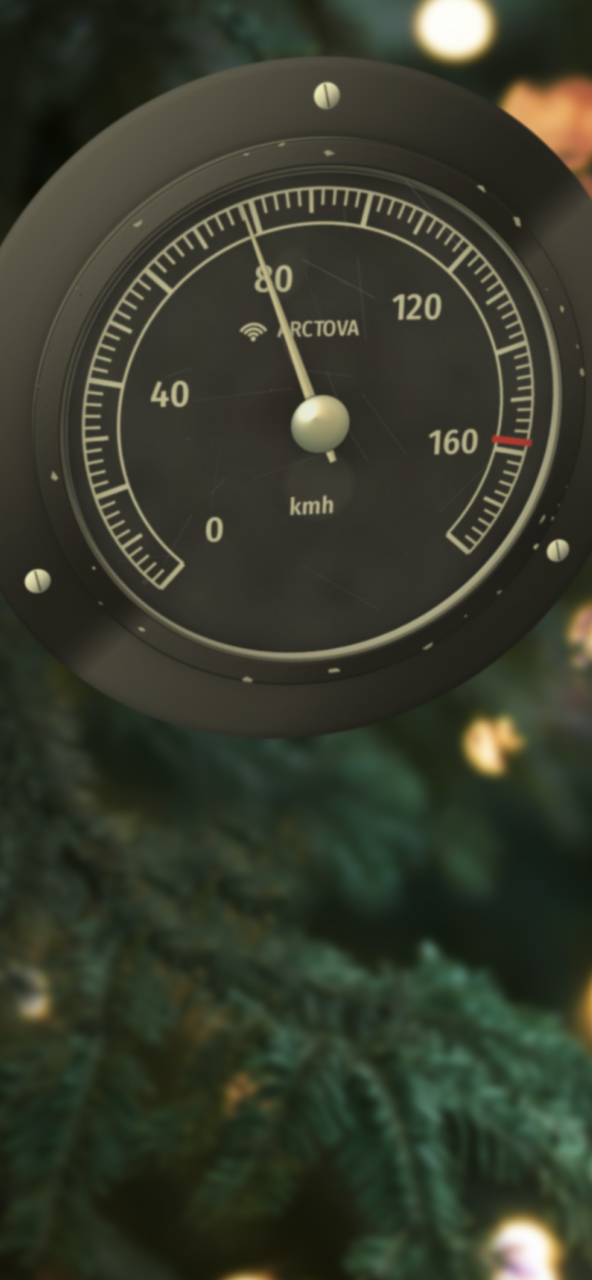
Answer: 78; km/h
